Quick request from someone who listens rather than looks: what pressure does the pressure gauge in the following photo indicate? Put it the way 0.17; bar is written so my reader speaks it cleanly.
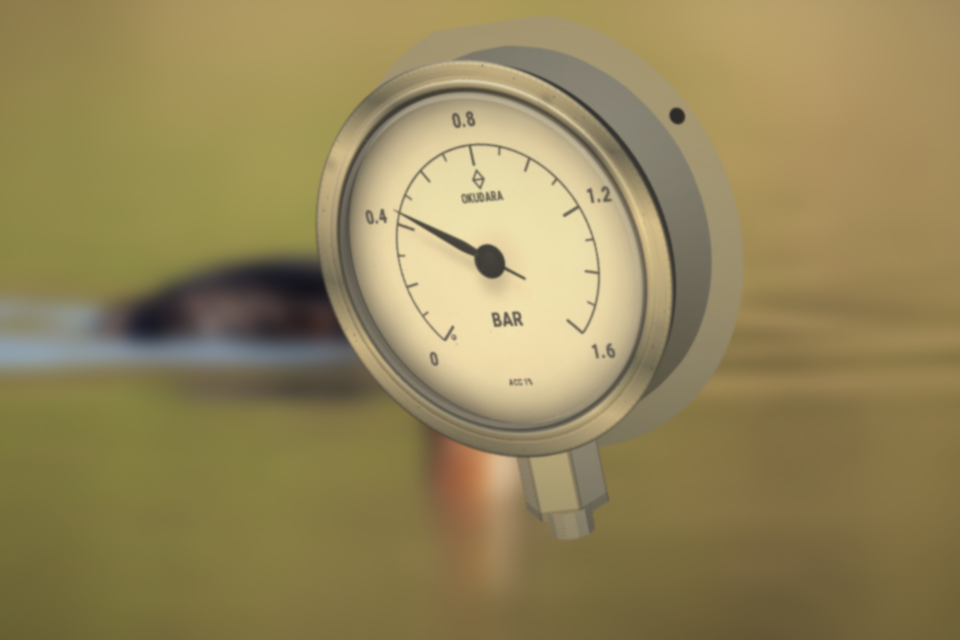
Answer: 0.45; bar
